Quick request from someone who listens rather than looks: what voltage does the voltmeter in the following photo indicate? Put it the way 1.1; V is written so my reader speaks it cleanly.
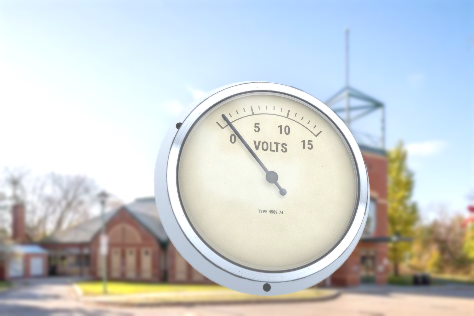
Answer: 1; V
